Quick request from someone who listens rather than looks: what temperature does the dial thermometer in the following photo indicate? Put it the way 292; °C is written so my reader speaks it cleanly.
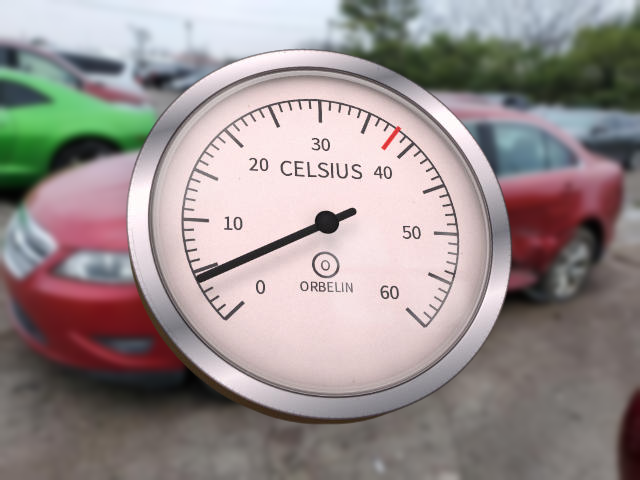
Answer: 4; °C
